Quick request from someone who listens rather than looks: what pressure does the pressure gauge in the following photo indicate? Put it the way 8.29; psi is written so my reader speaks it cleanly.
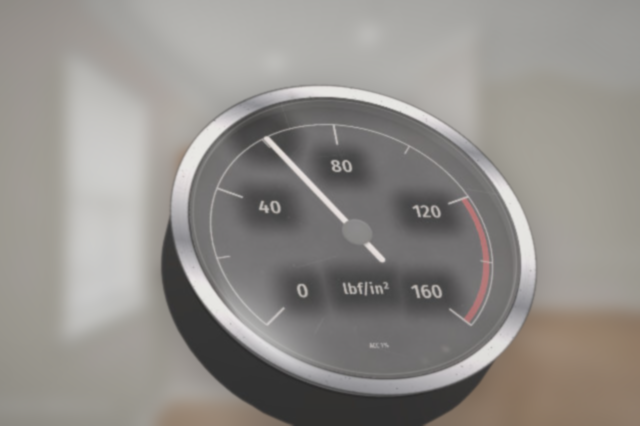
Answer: 60; psi
